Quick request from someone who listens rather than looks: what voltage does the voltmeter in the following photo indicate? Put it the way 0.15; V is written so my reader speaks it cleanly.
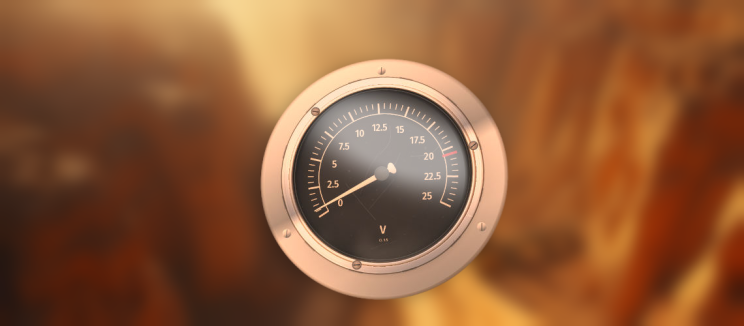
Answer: 0.5; V
